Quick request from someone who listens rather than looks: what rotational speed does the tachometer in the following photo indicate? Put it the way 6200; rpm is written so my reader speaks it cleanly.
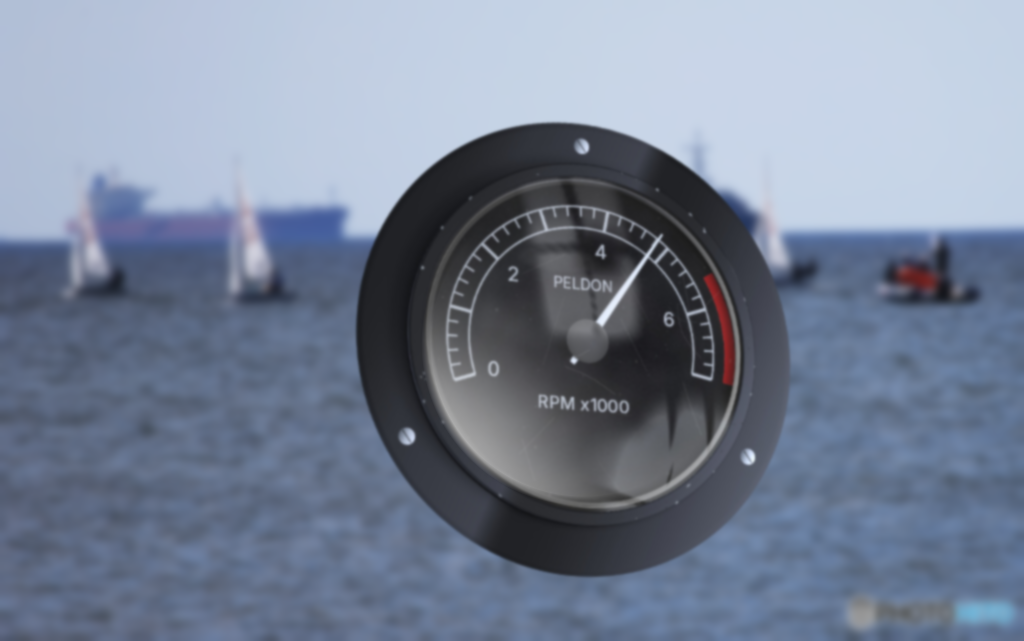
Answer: 4800; rpm
